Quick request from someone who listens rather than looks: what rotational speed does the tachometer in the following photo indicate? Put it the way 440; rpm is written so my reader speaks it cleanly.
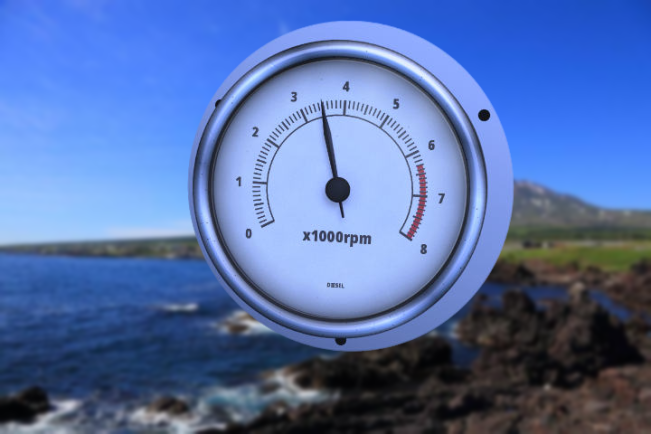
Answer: 3500; rpm
